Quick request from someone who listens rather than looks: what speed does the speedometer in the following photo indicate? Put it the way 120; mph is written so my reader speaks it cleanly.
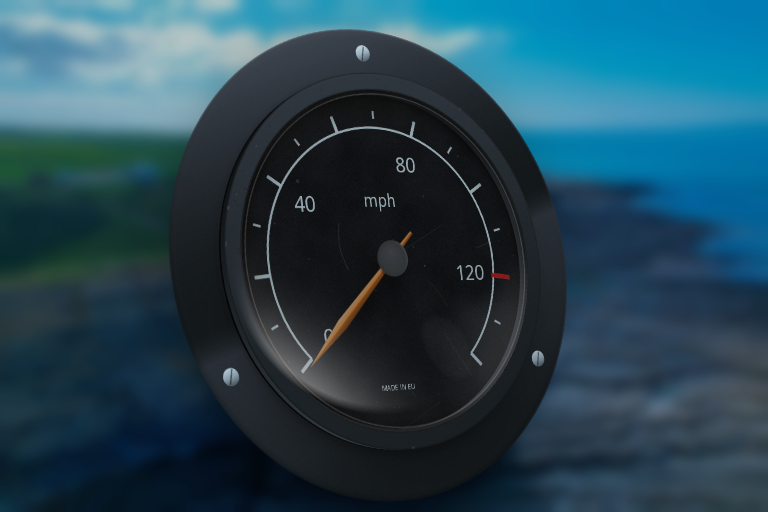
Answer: 0; mph
